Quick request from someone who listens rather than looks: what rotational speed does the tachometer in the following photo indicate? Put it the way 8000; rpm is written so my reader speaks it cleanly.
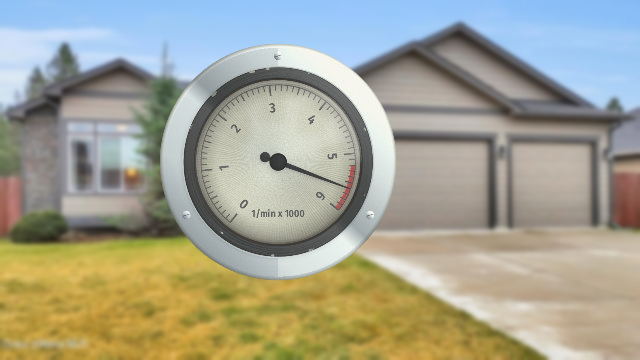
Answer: 5600; rpm
